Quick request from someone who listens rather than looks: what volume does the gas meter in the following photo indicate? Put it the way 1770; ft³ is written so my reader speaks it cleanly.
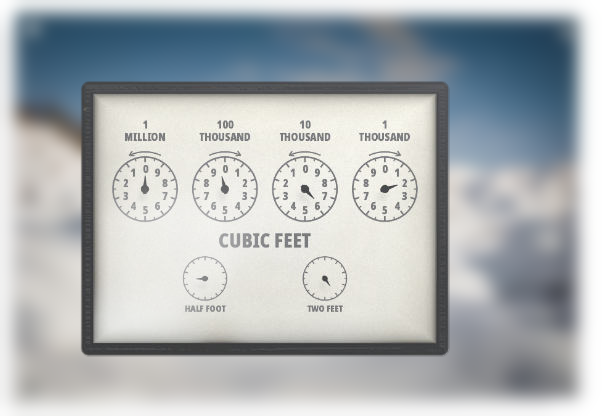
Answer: 996200; ft³
